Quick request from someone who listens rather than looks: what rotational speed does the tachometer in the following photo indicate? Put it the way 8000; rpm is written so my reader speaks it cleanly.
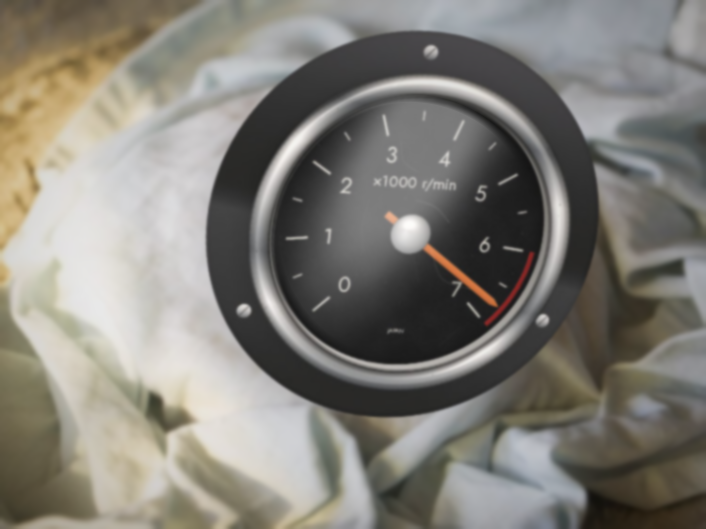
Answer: 6750; rpm
